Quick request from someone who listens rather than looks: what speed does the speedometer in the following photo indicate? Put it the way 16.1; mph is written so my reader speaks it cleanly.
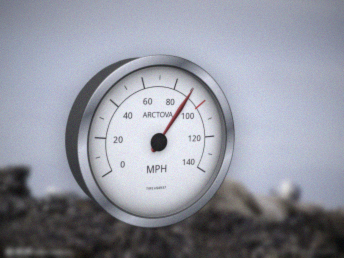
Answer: 90; mph
